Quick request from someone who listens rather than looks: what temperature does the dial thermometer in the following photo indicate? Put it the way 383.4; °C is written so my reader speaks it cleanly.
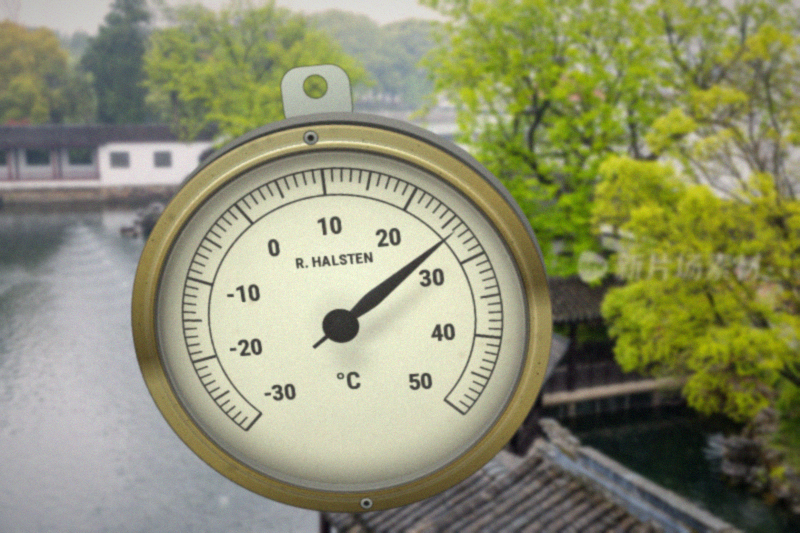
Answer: 26; °C
